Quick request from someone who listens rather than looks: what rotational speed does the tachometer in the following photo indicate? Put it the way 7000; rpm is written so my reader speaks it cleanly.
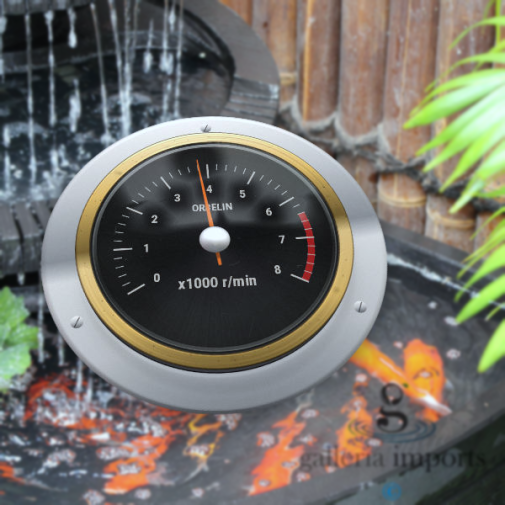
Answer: 3800; rpm
